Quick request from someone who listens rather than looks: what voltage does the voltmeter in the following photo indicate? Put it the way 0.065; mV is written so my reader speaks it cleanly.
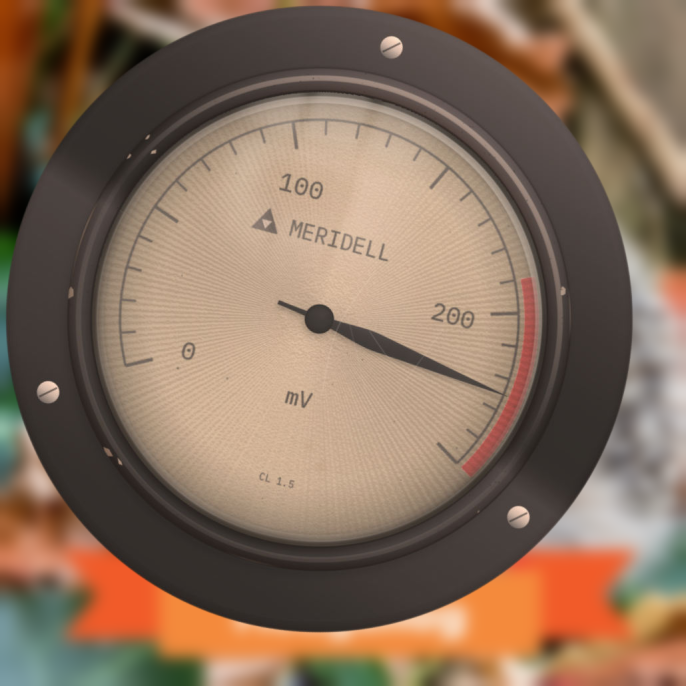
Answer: 225; mV
